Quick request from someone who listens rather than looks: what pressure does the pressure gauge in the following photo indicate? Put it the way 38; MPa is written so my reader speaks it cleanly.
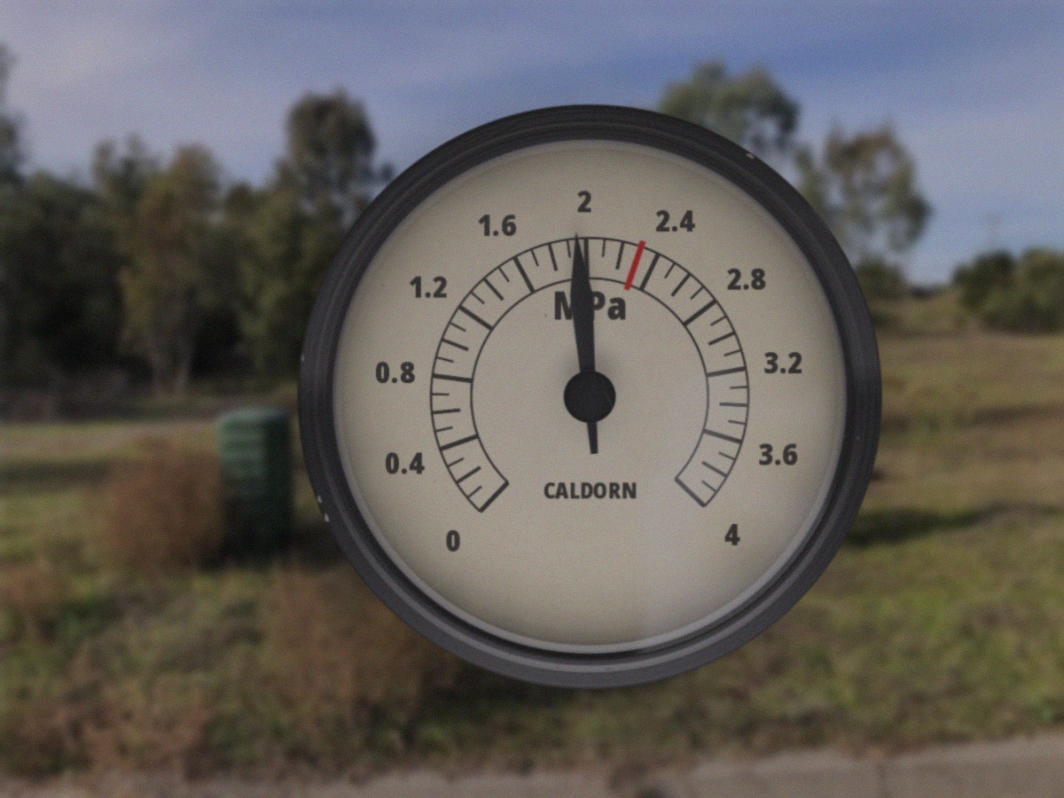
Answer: 1.95; MPa
